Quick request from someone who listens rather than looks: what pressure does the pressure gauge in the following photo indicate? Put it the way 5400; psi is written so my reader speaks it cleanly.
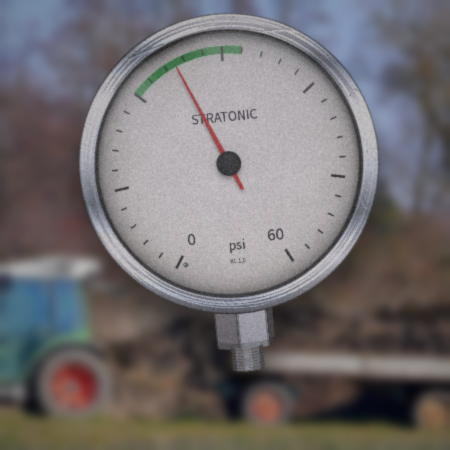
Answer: 25; psi
